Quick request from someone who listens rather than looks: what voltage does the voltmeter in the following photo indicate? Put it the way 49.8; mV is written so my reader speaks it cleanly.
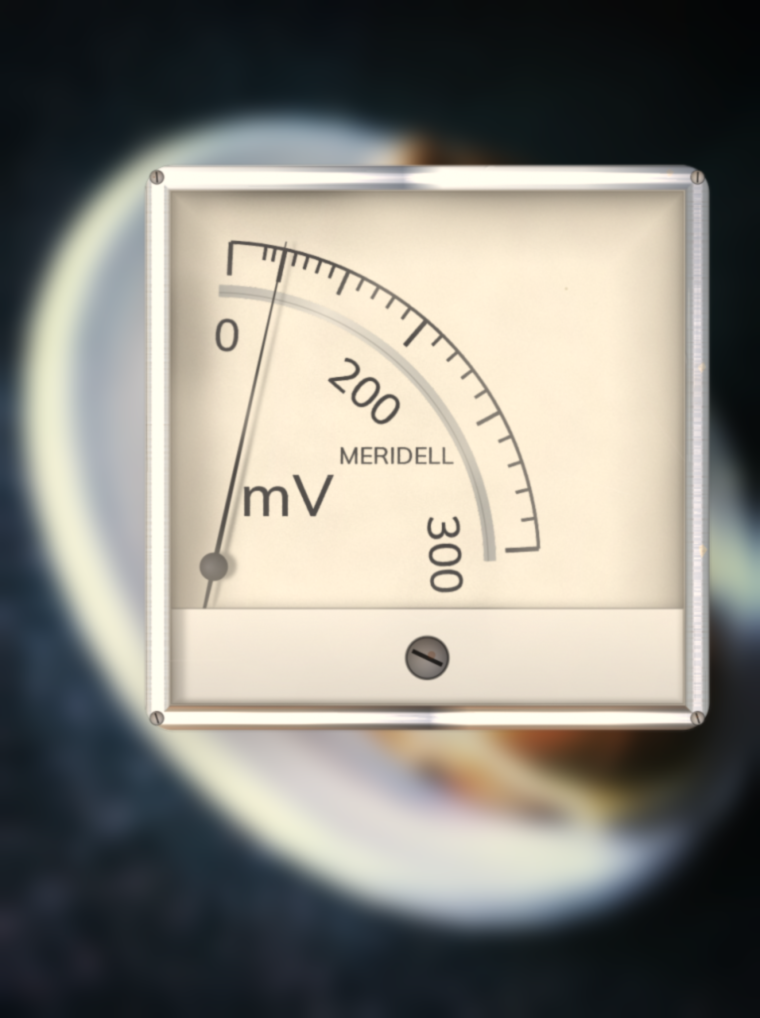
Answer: 100; mV
